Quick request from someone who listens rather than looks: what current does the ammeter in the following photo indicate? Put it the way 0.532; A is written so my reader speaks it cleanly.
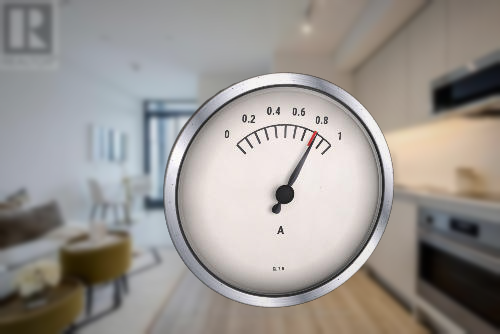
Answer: 0.8; A
